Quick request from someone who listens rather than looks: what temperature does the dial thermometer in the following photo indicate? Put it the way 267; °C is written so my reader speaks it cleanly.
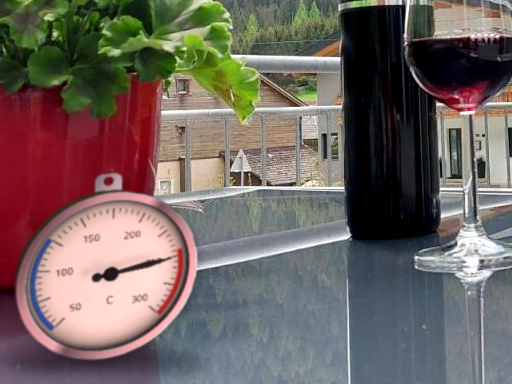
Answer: 250; °C
